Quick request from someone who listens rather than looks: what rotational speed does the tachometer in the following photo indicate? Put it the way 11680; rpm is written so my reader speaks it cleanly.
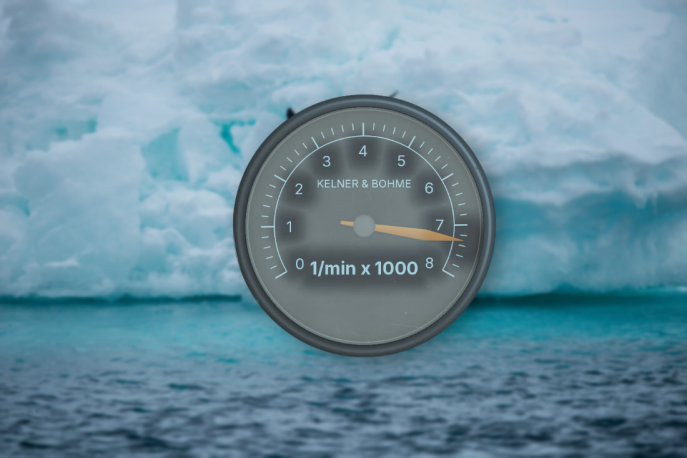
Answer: 7300; rpm
